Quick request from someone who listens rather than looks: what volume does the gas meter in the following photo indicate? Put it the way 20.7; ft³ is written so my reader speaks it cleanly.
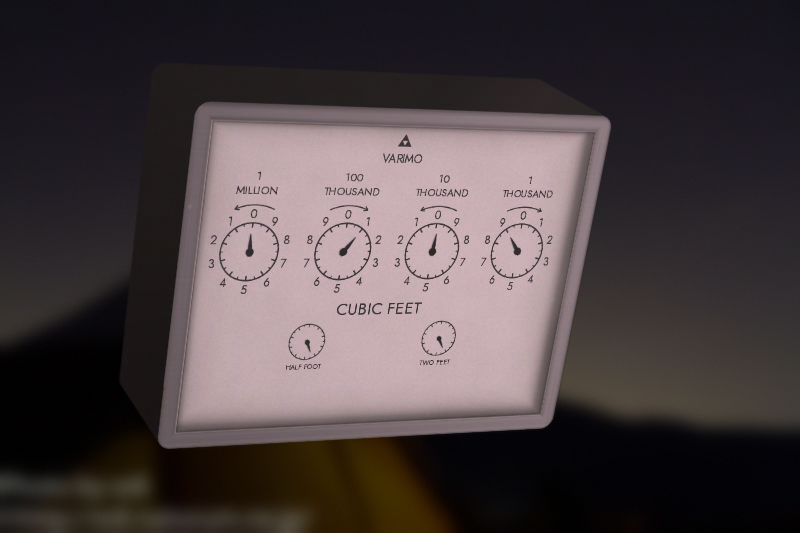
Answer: 9900; ft³
